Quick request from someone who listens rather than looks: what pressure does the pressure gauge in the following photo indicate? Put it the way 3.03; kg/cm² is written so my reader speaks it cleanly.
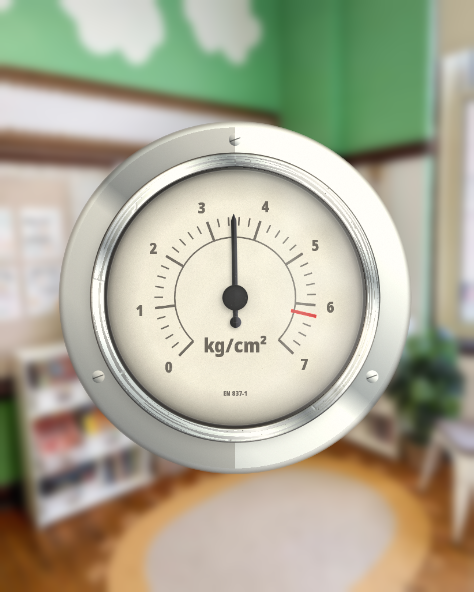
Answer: 3.5; kg/cm²
